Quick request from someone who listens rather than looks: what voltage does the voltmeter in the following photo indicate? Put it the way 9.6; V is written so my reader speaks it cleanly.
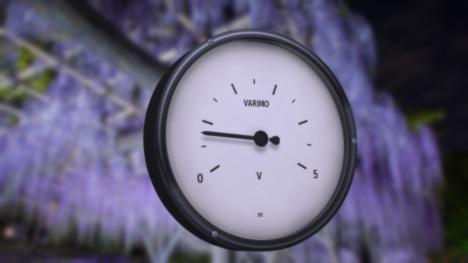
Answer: 0.75; V
